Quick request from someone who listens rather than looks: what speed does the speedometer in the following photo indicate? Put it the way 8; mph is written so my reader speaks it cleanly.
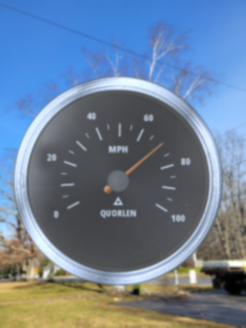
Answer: 70; mph
